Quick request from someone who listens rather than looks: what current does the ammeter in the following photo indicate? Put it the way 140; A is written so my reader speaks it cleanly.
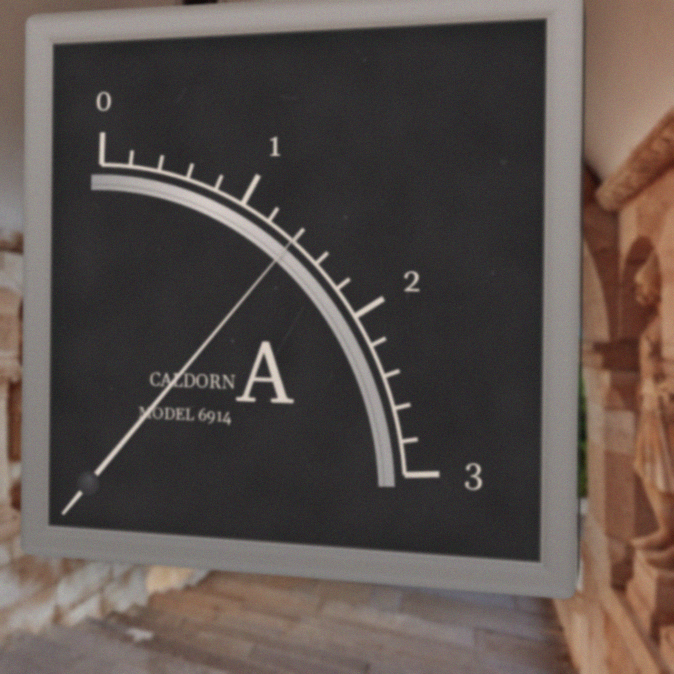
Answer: 1.4; A
